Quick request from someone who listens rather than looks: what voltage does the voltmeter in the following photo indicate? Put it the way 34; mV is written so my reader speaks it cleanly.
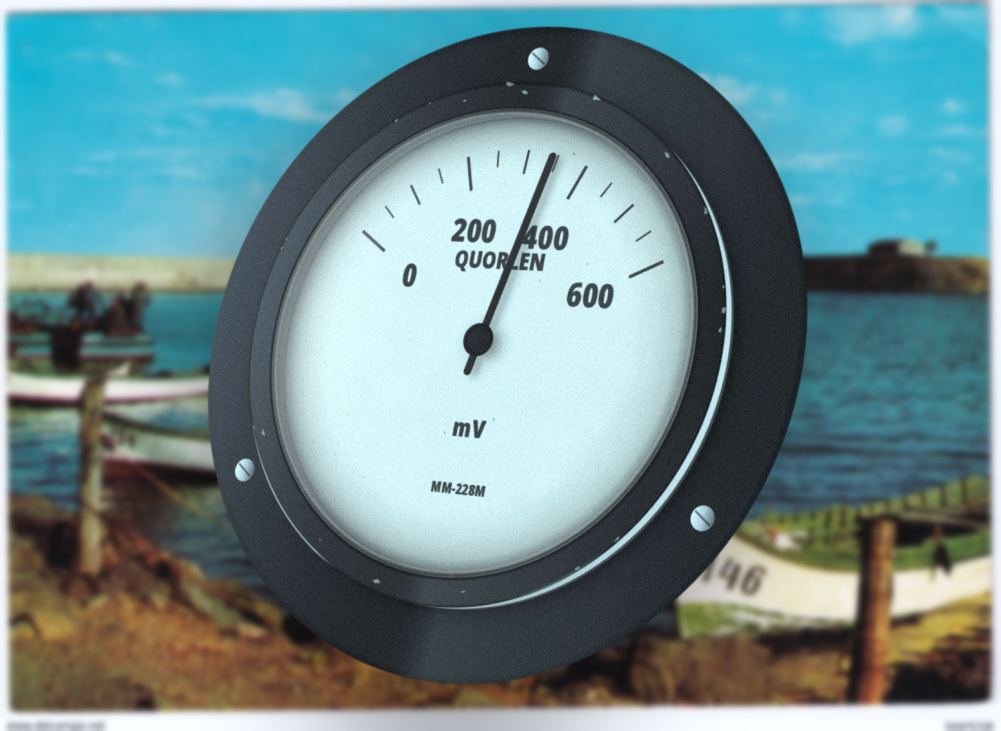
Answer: 350; mV
